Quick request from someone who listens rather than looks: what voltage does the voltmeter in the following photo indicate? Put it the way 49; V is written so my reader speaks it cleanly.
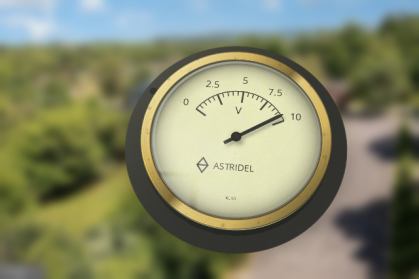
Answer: 9.5; V
